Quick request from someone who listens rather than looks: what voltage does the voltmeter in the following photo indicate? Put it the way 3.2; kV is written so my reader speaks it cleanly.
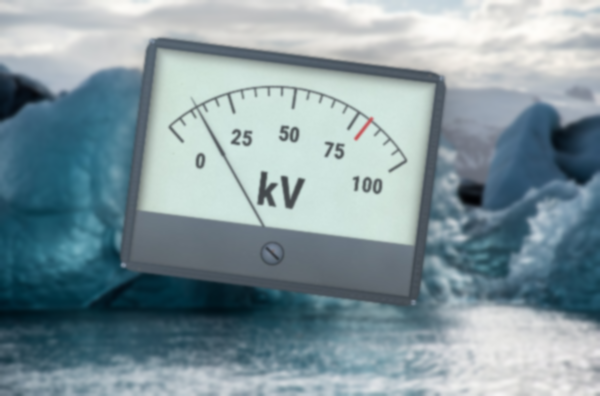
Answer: 12.5; kV
